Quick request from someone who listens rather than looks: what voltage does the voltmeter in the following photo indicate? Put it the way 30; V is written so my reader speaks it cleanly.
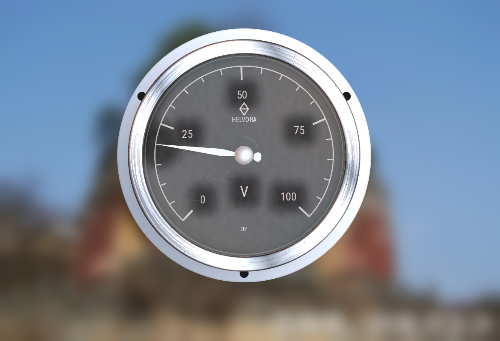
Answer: 20; V
